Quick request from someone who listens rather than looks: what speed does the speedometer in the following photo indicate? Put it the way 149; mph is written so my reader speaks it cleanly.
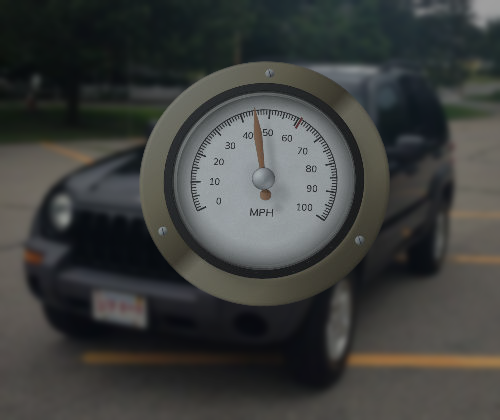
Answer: 45; mph
